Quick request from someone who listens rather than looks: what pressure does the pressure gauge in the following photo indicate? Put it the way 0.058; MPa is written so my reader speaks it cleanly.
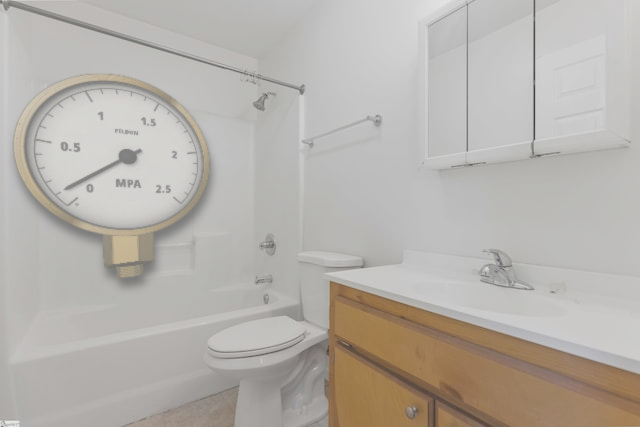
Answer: 0.1; MPa
